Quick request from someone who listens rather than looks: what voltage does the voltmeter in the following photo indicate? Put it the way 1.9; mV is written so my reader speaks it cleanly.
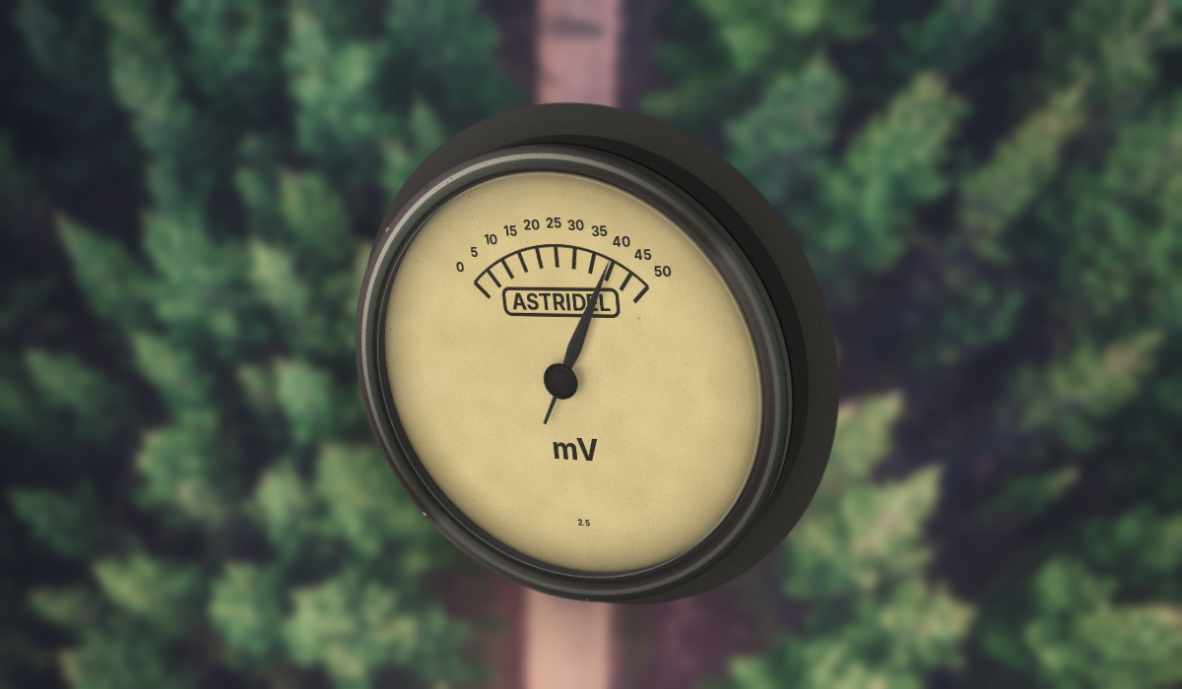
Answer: 40; mV
